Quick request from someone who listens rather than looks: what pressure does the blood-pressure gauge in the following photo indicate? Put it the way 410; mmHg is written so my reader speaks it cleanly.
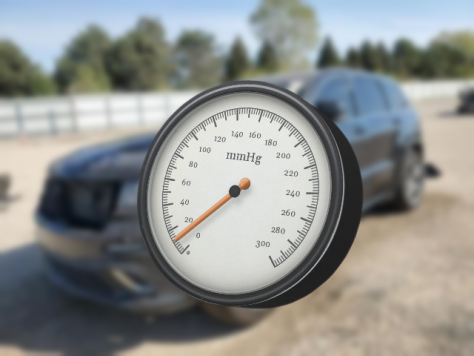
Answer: 10; mmHg
